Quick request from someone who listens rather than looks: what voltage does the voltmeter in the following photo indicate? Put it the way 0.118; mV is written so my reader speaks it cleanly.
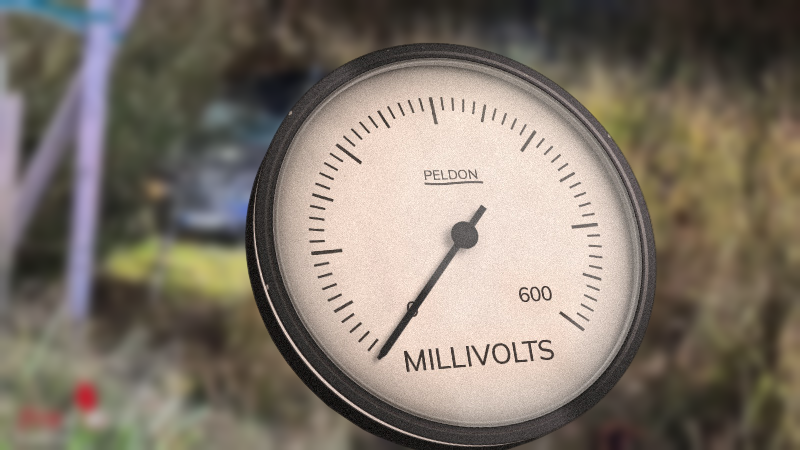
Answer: 0; mV
